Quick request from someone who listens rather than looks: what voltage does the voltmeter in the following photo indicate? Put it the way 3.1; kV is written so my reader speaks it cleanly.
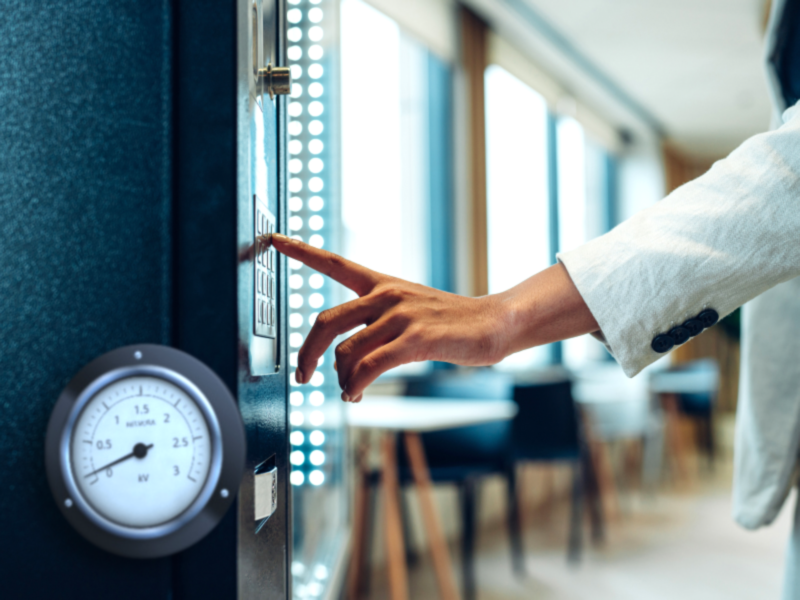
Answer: 0.1; kV
